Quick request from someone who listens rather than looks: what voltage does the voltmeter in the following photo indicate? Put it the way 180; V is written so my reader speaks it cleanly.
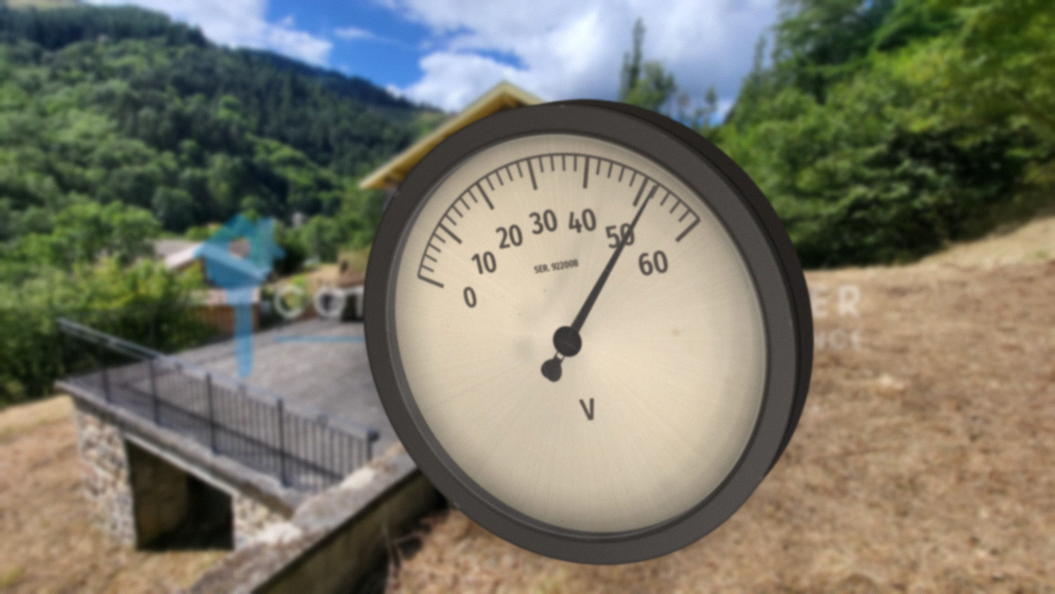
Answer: 52; V
